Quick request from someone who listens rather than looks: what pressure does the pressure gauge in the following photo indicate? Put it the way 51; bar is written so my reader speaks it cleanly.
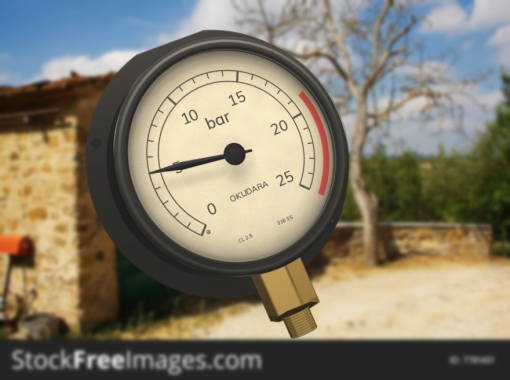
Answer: 5; bar
